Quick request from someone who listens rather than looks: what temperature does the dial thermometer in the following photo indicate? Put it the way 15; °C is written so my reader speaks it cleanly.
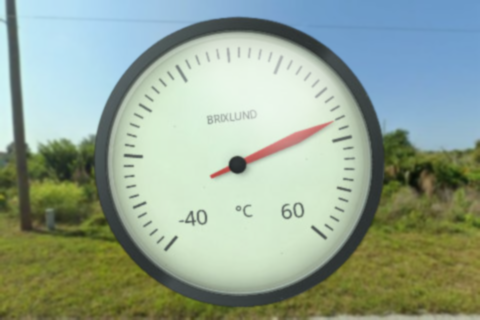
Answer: 36; °C
